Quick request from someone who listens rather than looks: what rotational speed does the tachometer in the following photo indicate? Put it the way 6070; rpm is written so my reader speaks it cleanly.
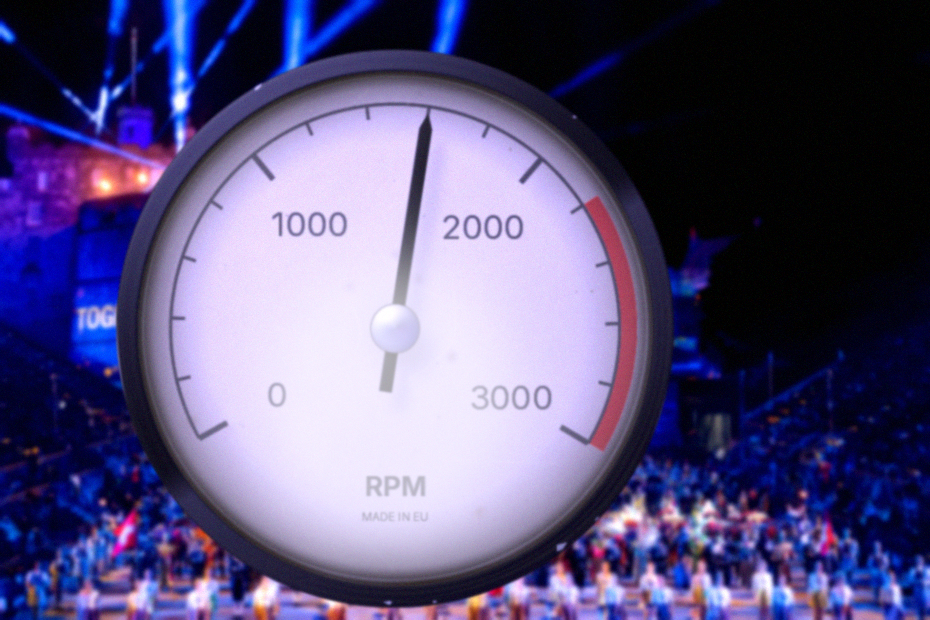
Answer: 1600; rpm
